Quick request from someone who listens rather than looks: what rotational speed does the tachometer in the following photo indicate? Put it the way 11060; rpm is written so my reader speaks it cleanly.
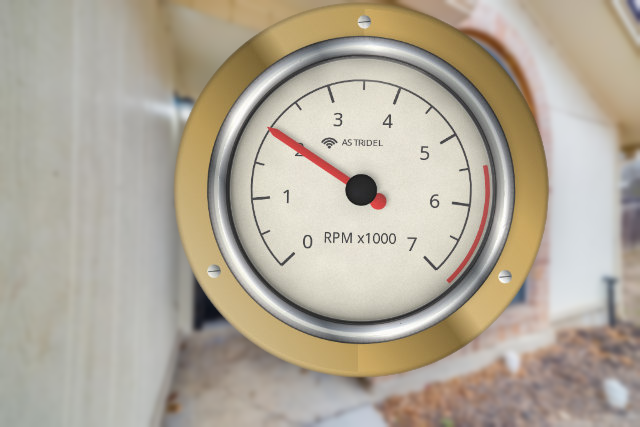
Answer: 2000; rpm
